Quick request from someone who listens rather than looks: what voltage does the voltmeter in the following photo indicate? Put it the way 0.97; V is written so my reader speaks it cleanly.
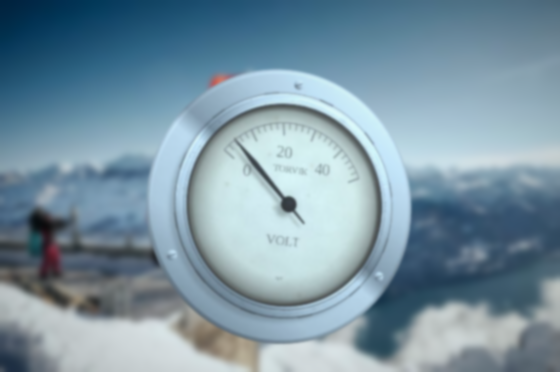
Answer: 4; V
